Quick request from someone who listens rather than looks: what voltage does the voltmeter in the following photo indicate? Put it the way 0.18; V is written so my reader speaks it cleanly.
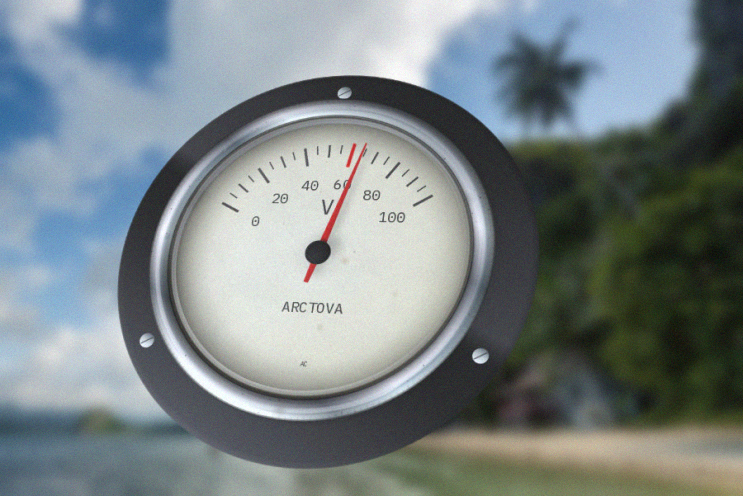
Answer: 65; V
